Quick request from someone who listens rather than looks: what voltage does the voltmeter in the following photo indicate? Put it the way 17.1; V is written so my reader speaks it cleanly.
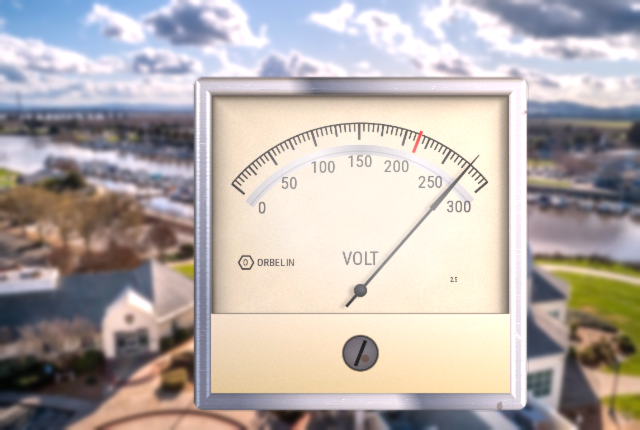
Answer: 275; V
